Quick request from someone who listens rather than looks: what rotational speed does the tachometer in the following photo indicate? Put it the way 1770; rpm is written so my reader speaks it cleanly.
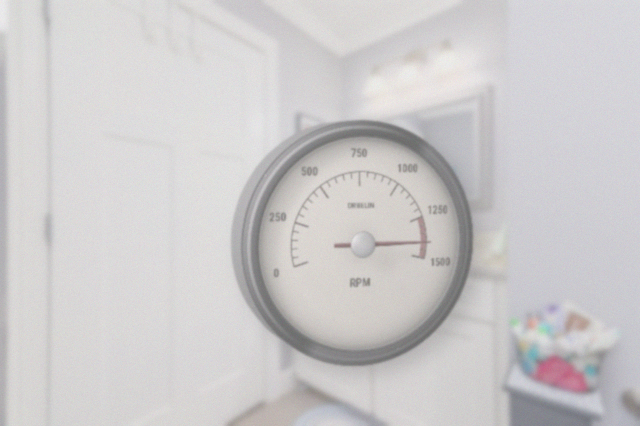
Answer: 1400; rpm
